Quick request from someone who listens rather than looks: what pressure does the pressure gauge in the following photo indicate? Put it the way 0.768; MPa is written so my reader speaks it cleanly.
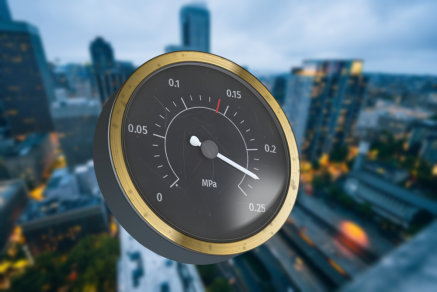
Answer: 0.23; MPa
